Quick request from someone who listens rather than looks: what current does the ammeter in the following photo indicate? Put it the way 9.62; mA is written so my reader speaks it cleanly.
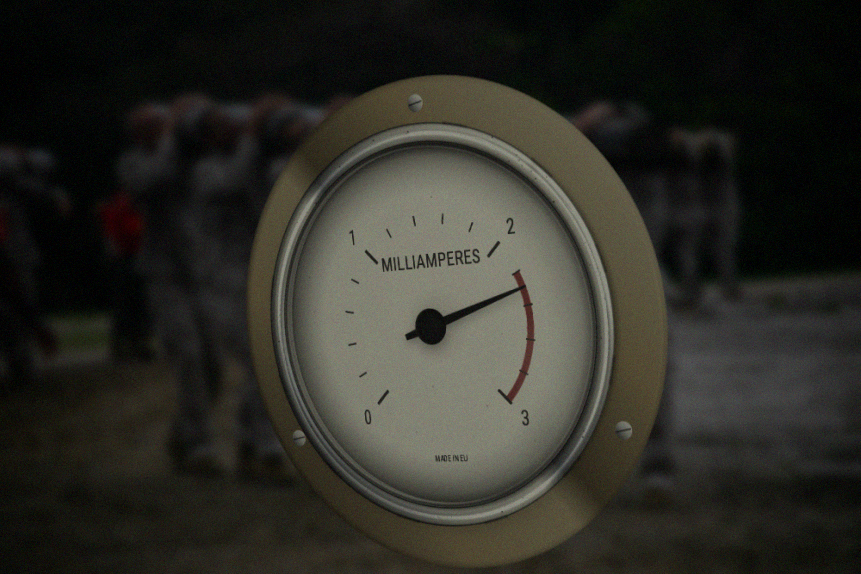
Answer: 2.3; mA
